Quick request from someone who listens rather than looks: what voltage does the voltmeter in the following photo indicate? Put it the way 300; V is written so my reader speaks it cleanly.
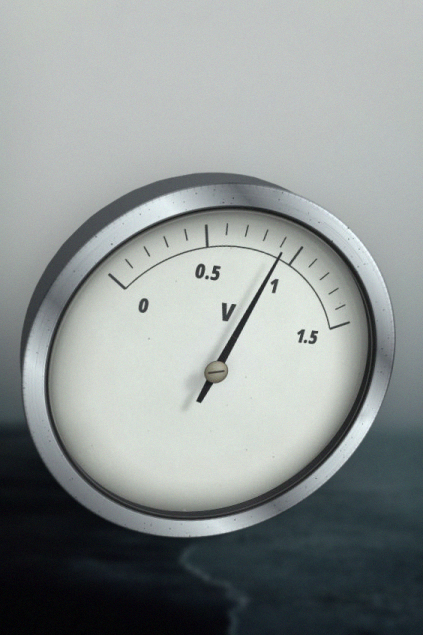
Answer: 0.9; V
